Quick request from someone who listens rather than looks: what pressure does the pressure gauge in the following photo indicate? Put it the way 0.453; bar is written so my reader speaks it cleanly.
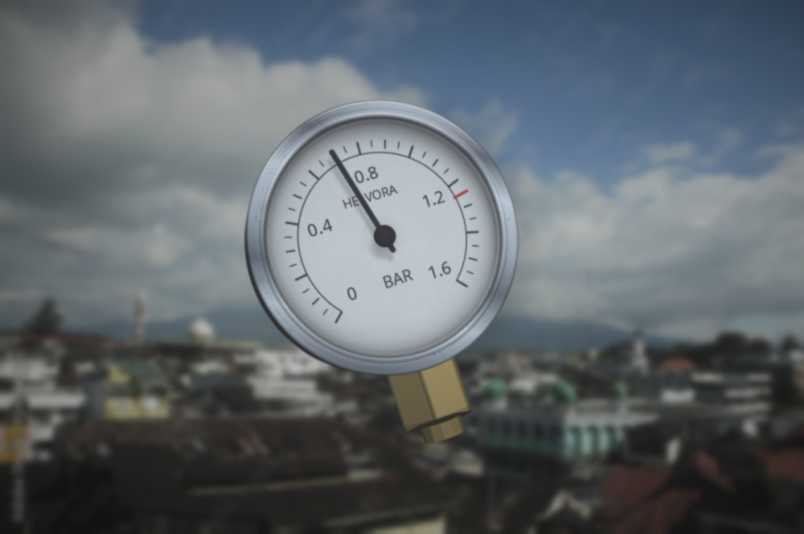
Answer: 0.7; bar
